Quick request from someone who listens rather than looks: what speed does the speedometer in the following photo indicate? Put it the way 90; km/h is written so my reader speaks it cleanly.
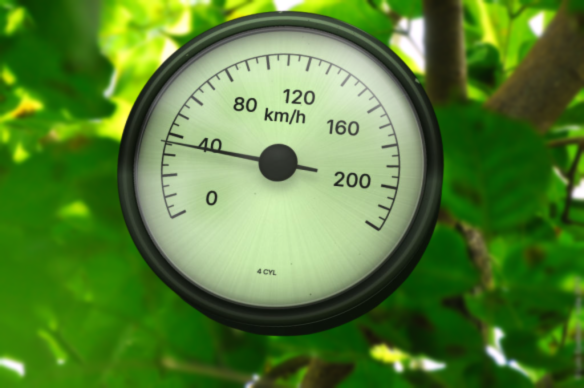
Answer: 35; km/h
